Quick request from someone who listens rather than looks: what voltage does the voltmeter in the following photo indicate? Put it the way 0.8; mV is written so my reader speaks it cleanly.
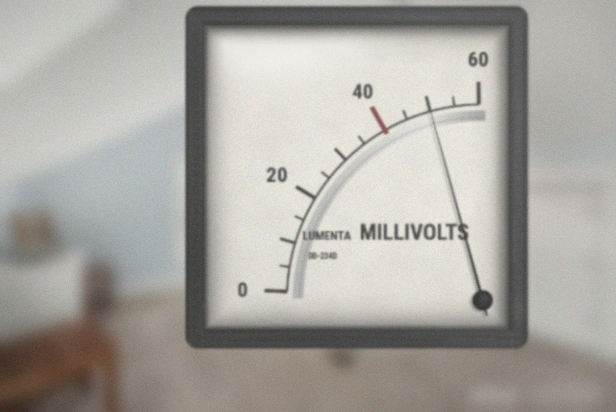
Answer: 50; mV
